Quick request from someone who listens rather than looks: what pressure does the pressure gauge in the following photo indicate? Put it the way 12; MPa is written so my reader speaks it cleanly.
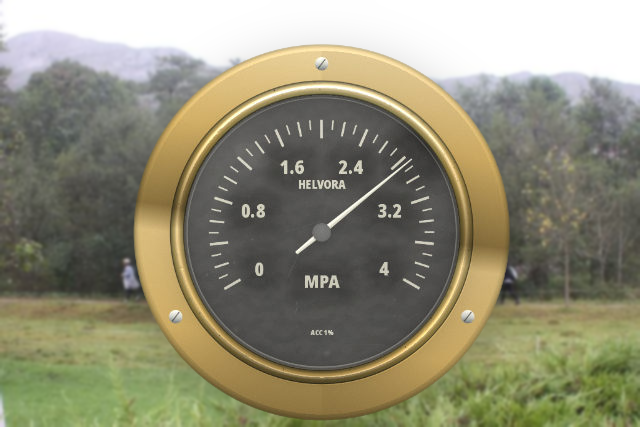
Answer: 2.85; MPa
